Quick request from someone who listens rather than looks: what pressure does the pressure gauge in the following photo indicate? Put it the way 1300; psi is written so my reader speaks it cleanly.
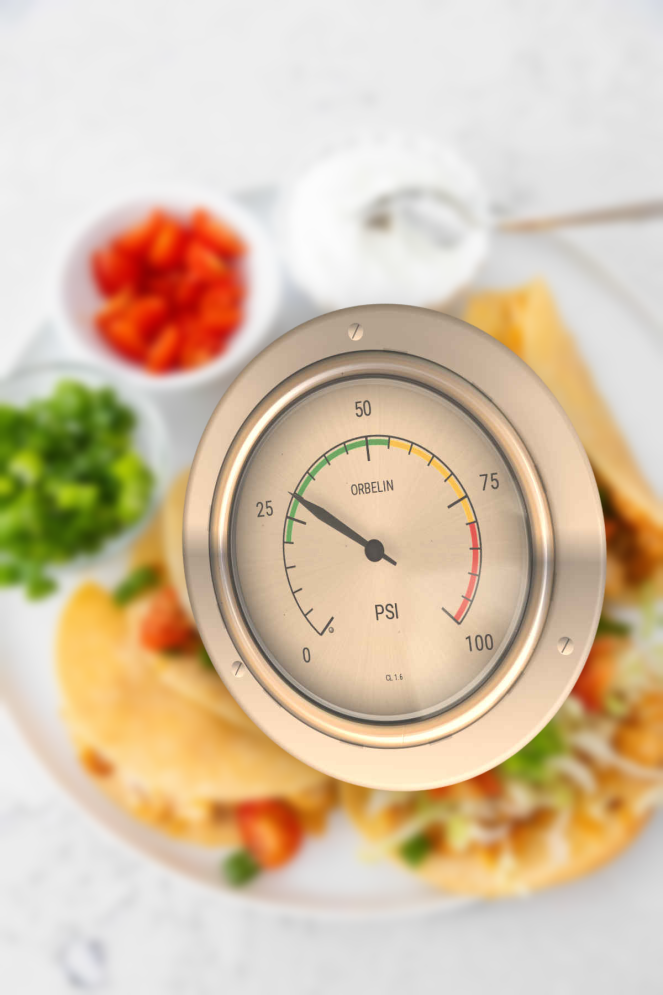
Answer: 30; psi
